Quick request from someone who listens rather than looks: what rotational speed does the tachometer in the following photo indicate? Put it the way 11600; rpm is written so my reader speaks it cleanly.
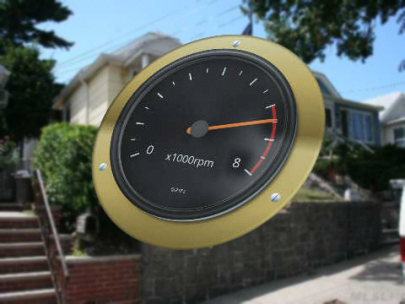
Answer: 6500; rpm
